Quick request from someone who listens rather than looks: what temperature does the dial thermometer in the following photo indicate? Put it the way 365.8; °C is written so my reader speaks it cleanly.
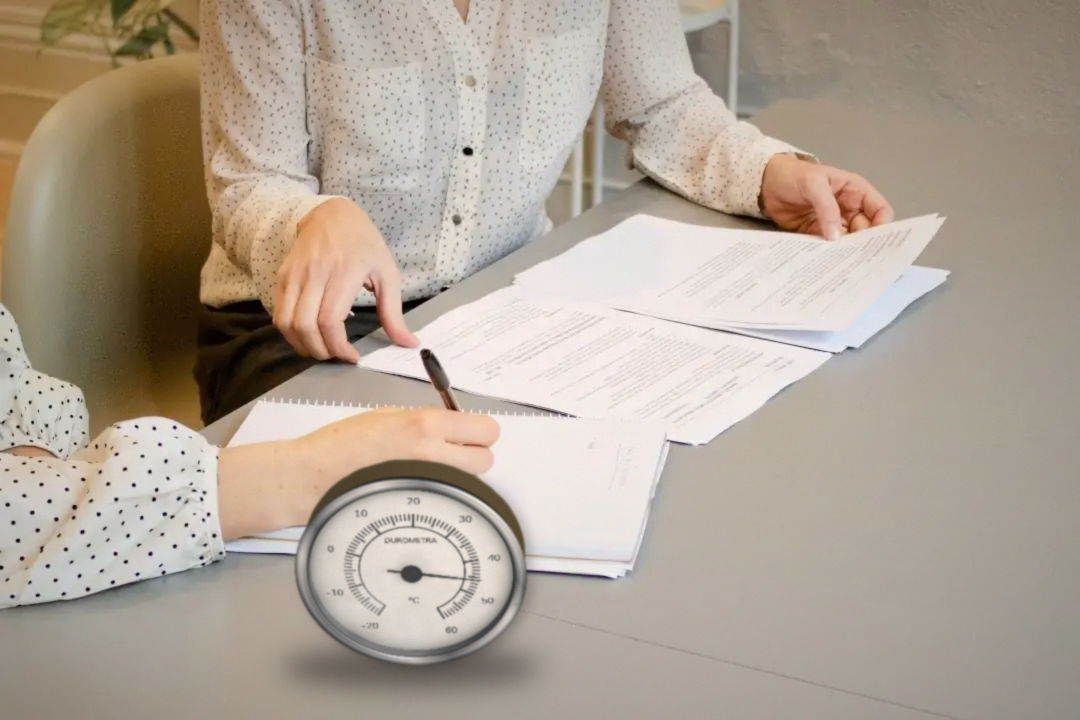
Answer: 45; °C
